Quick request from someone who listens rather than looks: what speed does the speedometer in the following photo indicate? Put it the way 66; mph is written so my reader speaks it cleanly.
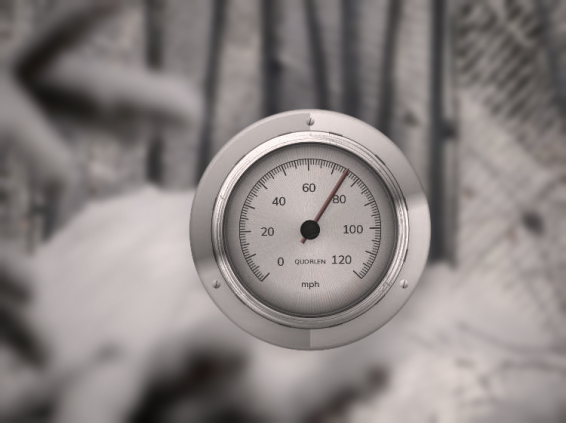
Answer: 75; mph
